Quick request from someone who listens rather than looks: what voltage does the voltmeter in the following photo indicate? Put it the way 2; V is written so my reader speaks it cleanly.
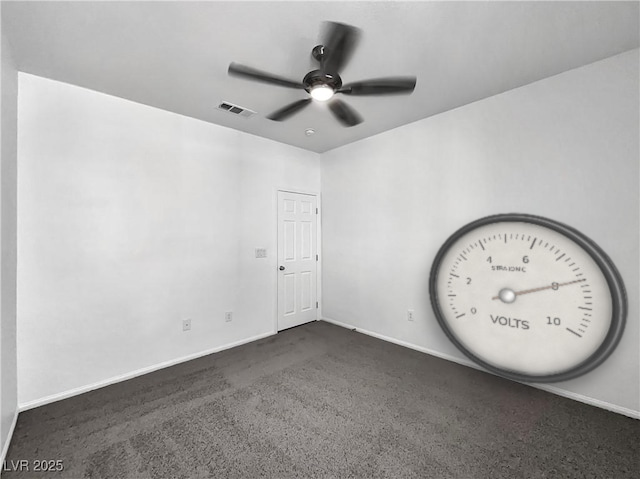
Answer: 8; V
